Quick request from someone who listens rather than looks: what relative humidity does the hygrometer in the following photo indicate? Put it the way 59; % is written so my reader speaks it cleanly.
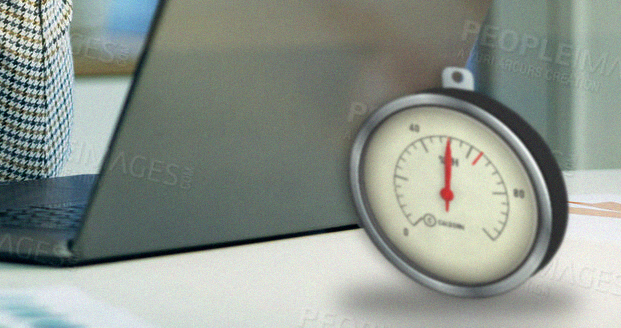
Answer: 52; %
